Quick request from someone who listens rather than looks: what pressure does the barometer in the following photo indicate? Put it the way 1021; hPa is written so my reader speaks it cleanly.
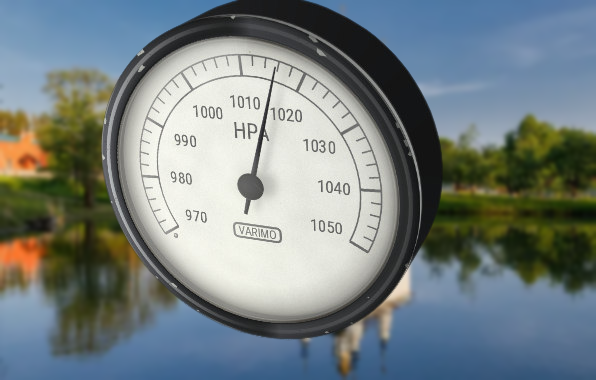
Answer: 1016; hPa
